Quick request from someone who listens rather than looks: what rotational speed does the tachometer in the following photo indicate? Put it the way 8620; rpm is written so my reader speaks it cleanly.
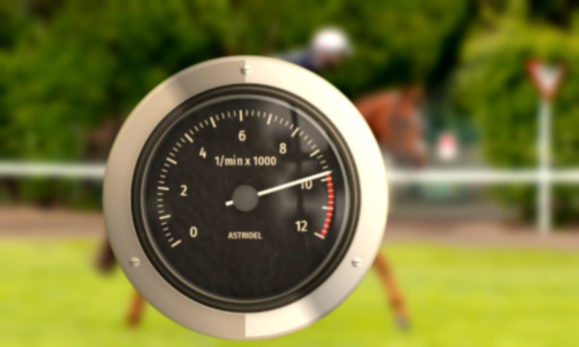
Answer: 9800; rpm
